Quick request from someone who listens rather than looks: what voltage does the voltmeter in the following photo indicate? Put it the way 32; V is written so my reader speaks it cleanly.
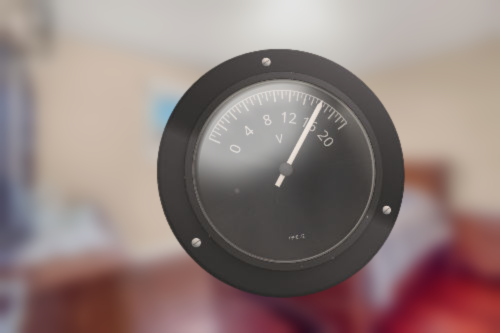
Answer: 16; V
